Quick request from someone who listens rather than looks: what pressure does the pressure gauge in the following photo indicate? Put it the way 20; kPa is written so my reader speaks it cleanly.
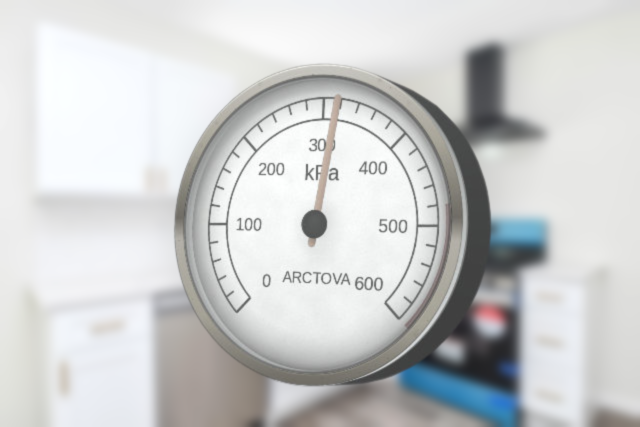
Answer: 320; kPa
